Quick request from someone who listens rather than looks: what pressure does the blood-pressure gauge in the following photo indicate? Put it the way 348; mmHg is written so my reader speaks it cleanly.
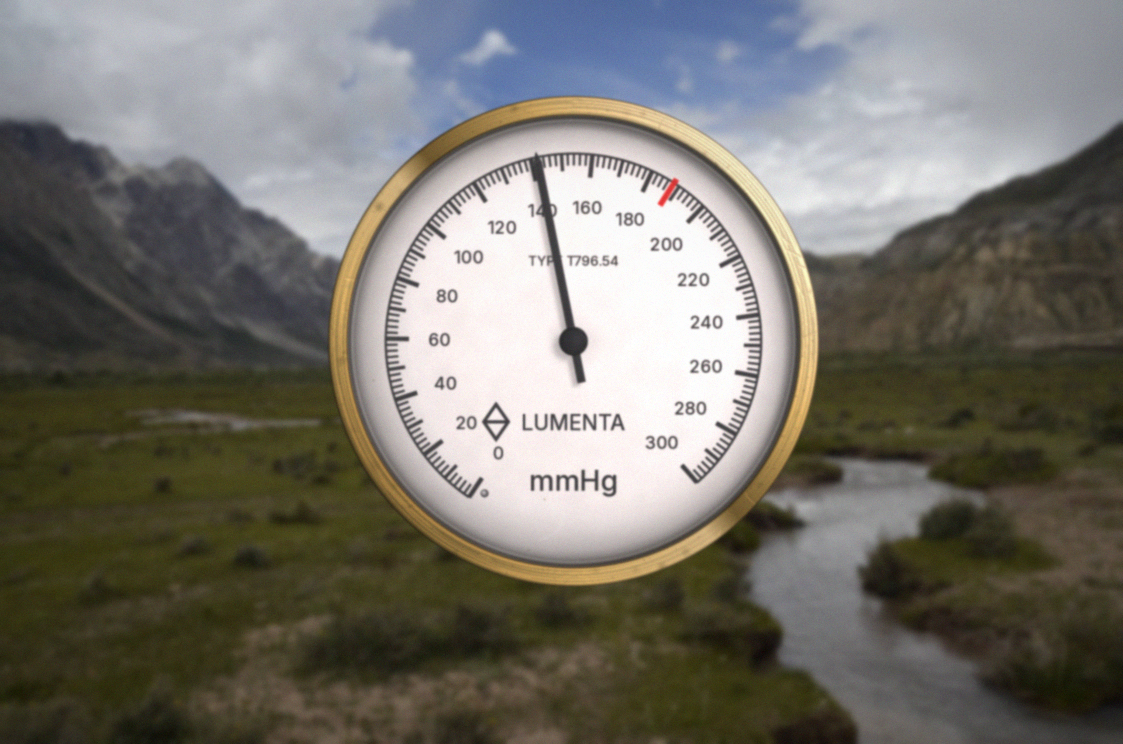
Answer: 142; mmHg
